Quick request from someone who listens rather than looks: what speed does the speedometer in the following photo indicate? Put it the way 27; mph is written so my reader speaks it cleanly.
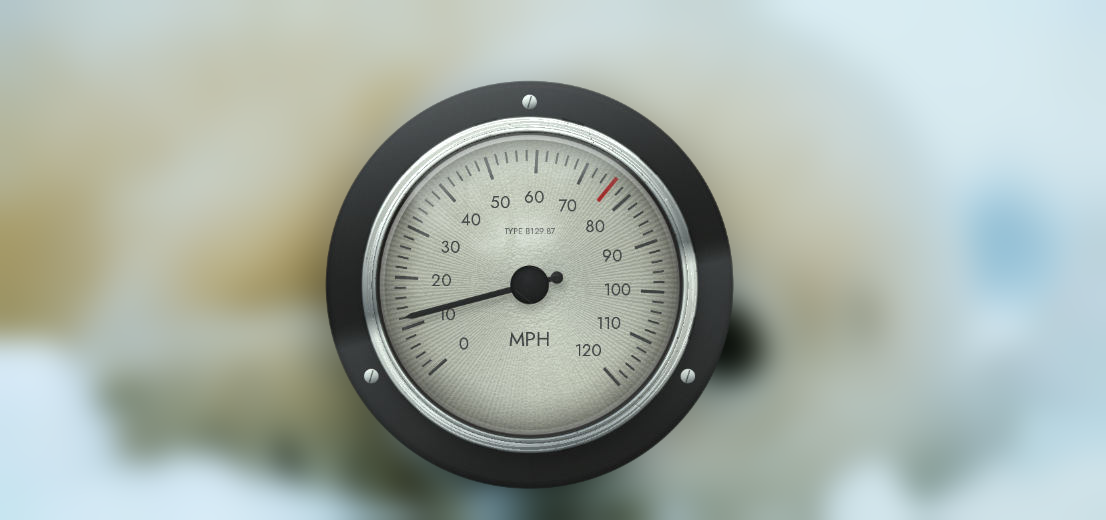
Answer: 12; mph
